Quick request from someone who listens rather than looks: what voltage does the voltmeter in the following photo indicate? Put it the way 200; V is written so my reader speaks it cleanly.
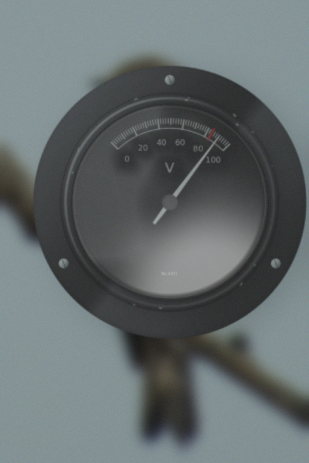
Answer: 90; V
